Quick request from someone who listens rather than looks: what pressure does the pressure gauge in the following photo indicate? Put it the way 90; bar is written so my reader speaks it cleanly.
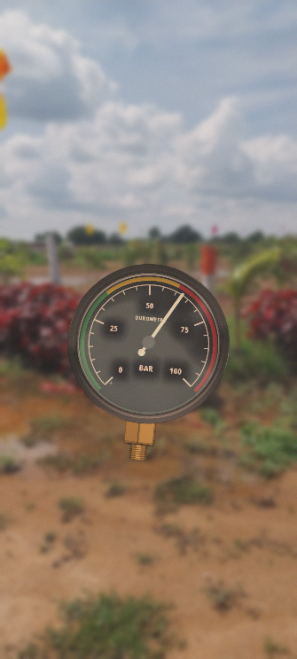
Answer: 62.5; bar
